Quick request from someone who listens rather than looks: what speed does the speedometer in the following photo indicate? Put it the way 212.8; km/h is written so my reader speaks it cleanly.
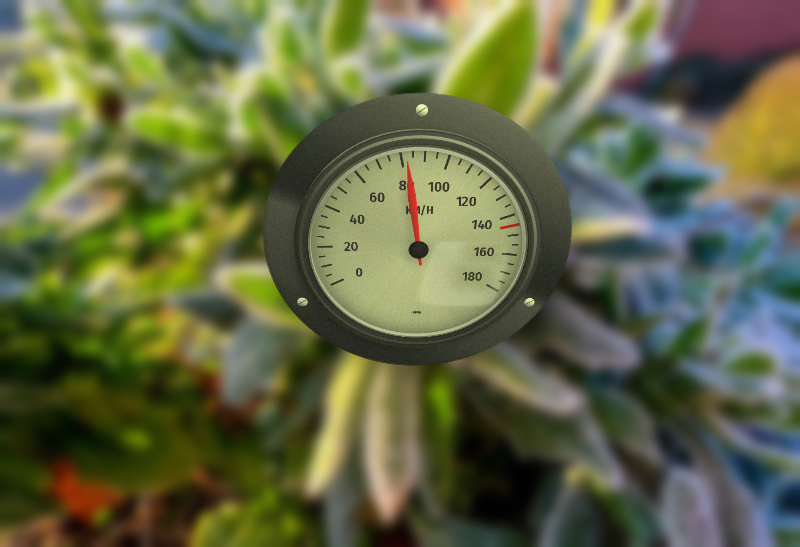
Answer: 82.5; km/h
